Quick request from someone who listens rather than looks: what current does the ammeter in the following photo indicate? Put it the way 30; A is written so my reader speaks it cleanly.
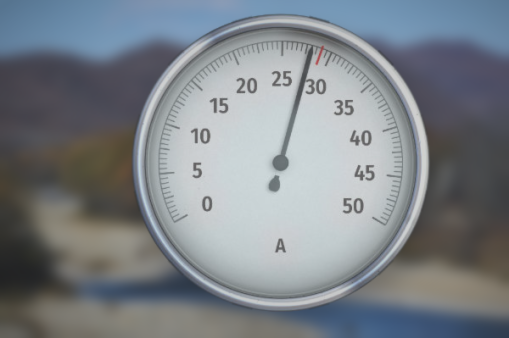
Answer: 28; A
